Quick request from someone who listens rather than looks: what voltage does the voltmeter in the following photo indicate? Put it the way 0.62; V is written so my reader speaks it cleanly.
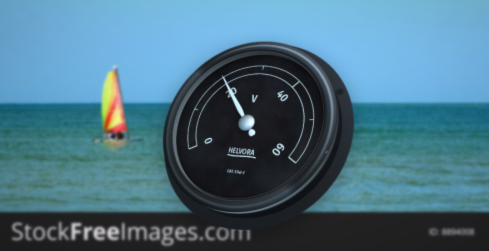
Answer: 20; V
